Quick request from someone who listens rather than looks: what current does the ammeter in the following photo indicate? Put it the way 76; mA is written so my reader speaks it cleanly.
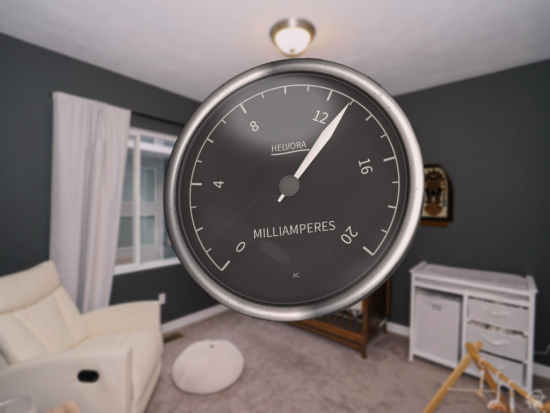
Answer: 13; mA
